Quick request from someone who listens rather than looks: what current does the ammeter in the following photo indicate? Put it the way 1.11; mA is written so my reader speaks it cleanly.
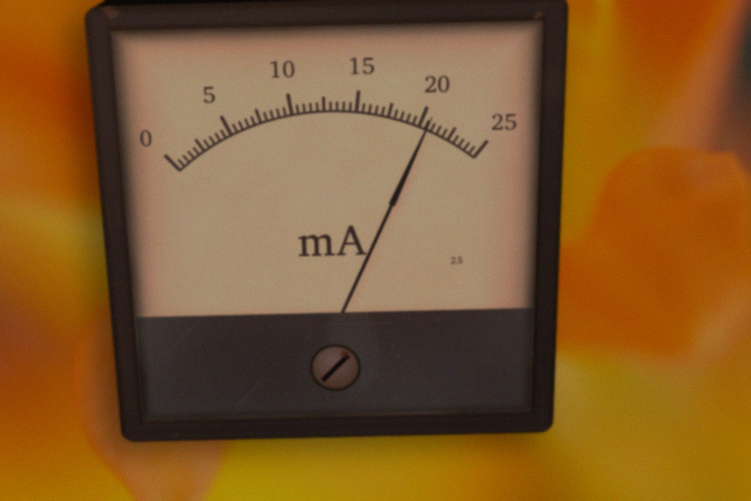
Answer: 20.5; mA
